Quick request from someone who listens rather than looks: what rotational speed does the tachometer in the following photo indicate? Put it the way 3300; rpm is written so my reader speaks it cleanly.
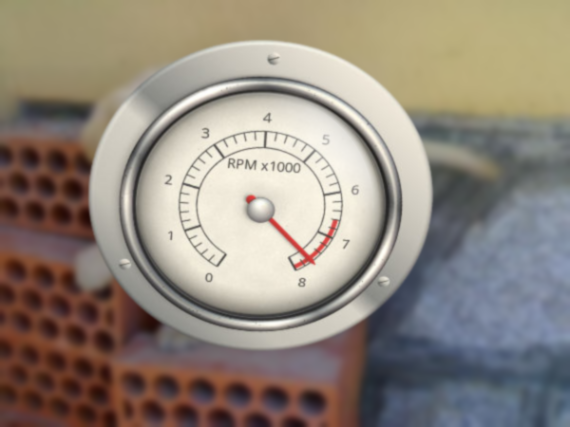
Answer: 7600; rpm
